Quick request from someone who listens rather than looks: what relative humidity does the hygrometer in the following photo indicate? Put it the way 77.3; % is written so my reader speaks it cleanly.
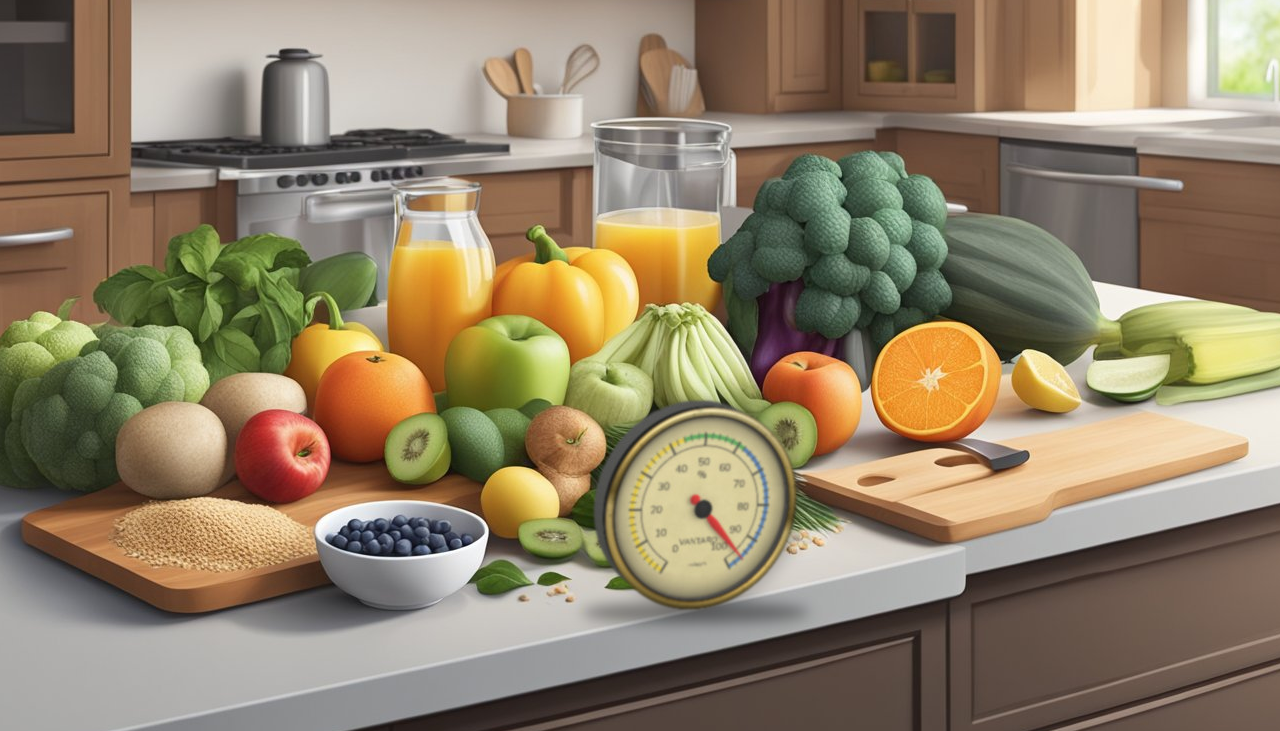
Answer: 96; %
